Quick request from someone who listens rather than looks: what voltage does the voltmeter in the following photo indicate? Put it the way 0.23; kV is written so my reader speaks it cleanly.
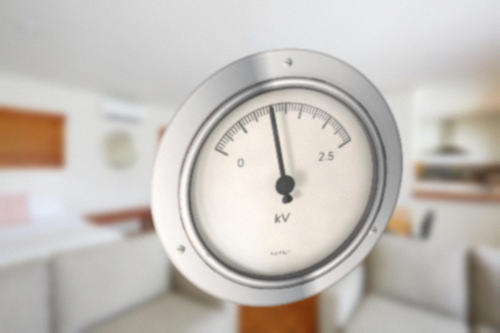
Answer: 1; kV
